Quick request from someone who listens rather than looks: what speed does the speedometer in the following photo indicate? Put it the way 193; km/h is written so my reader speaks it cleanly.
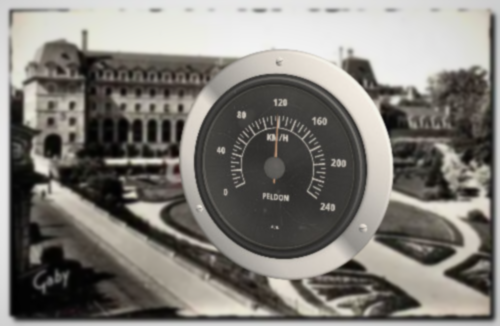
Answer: 120; km/h
